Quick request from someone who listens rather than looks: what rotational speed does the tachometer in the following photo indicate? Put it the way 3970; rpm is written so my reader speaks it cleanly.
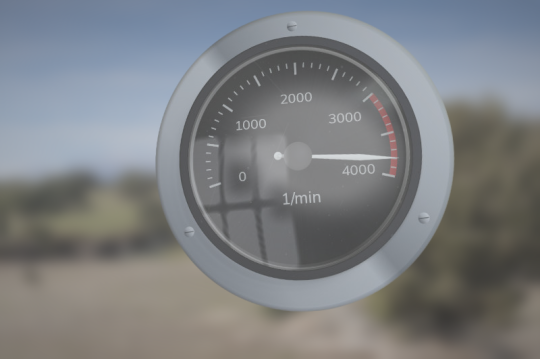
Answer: 3800; rpm
